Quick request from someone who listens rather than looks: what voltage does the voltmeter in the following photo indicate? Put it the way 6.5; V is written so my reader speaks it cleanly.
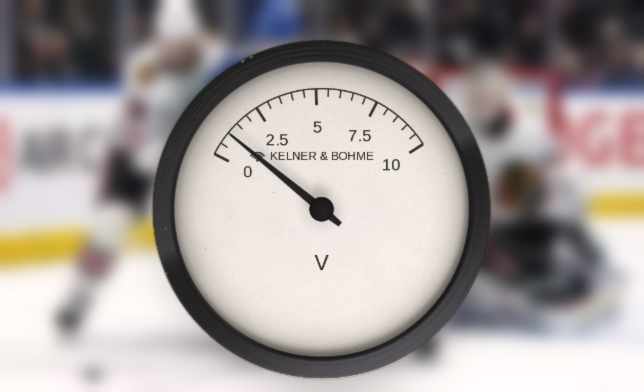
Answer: 1; V
